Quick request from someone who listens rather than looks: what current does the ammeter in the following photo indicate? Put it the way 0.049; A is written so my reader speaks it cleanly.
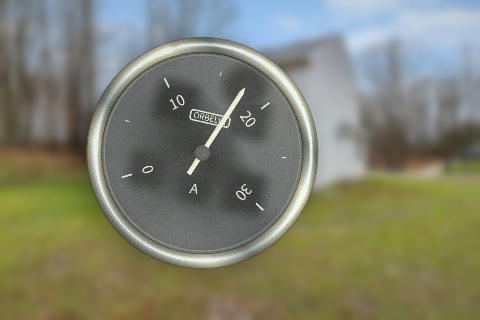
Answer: 17.5; A
